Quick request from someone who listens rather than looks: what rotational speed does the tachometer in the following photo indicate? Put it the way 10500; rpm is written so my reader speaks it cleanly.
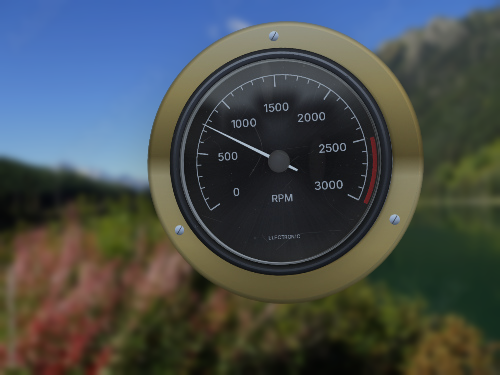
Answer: 750; rpm
